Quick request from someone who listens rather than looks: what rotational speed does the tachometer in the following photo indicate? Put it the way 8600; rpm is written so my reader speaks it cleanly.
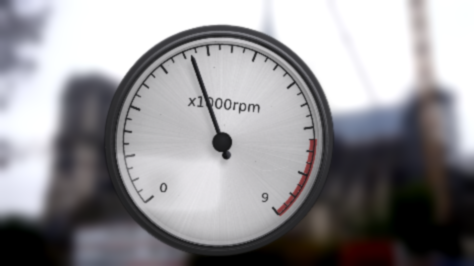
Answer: 3625; rpm
